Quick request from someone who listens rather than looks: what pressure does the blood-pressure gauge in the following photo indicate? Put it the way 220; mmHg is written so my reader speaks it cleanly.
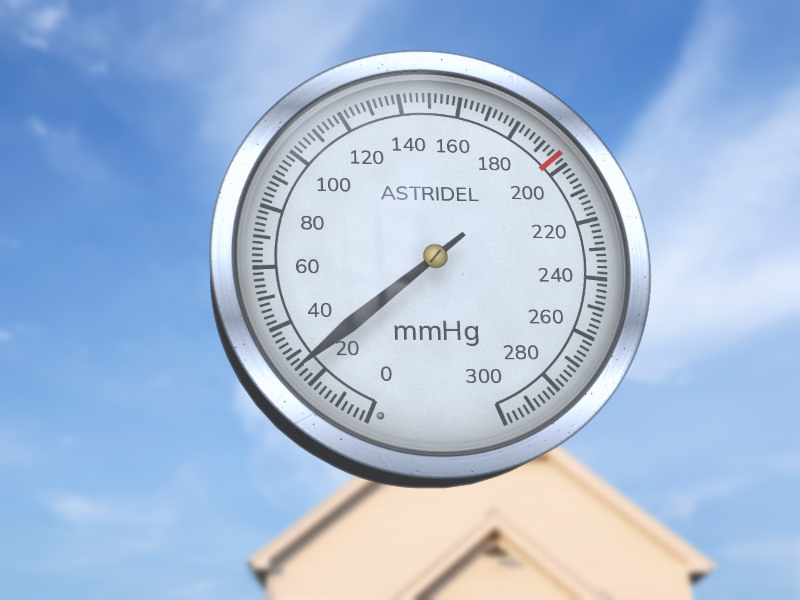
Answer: 26; mmHg
